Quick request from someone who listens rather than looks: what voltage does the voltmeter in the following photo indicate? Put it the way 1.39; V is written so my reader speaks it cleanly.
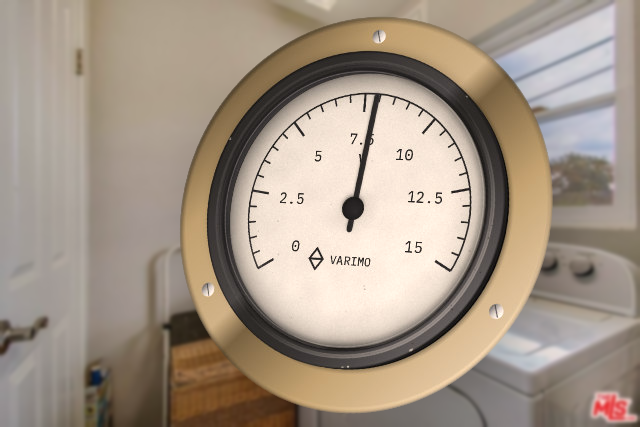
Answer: 8; V
